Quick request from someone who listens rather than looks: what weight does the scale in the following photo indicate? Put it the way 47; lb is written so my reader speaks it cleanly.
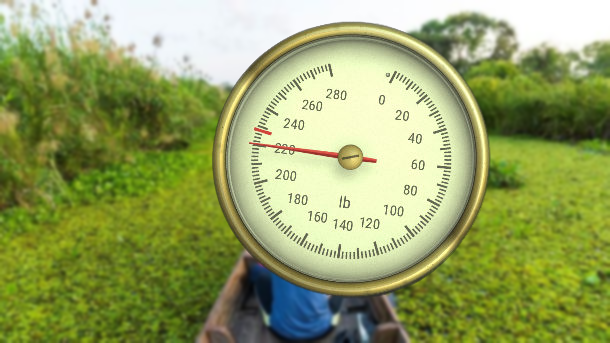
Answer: 220; lb
